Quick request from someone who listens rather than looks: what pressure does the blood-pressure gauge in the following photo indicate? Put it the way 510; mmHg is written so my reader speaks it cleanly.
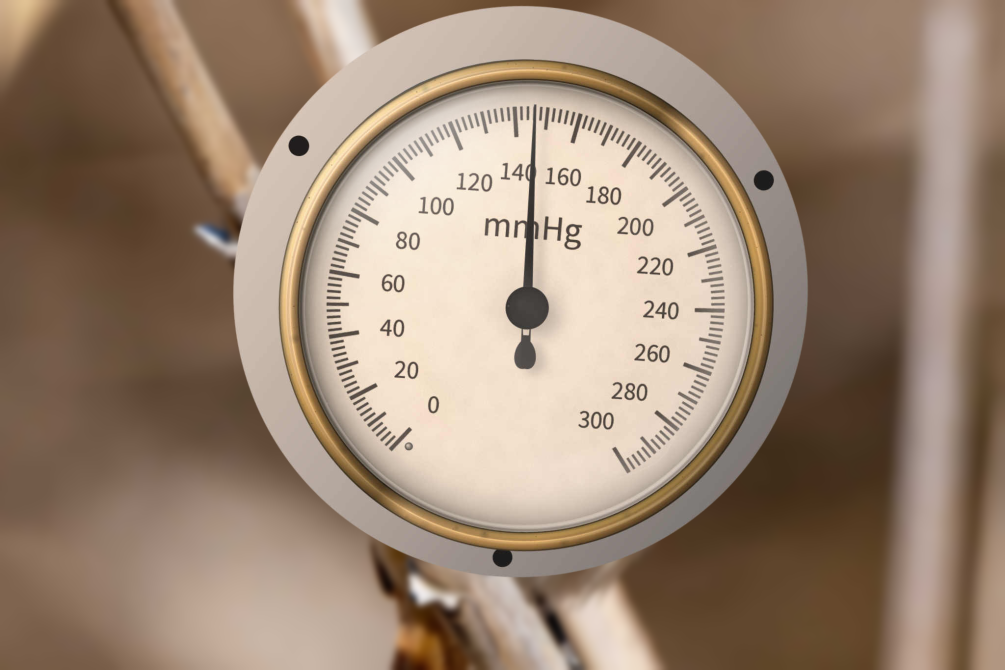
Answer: 146; mmHg
